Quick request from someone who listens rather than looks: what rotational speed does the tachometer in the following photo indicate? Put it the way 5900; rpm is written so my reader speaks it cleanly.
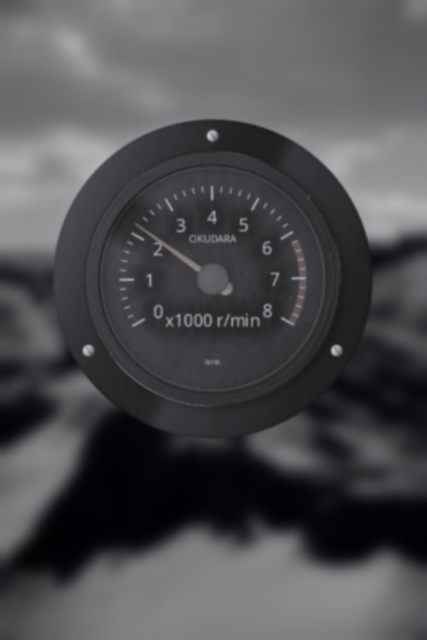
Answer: 2200; rpm
